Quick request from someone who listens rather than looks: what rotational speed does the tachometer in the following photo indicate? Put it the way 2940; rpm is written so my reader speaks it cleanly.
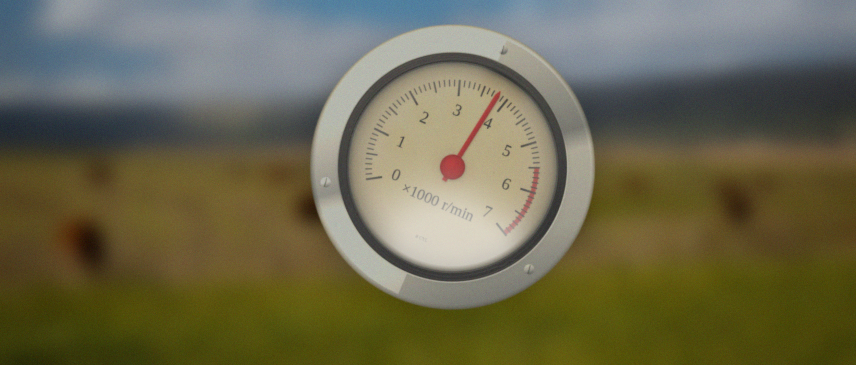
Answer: 3800; rpm
